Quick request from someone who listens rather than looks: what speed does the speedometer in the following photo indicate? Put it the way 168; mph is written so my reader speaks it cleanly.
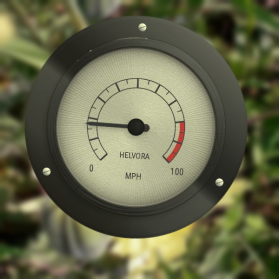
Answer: 17.5; mph
